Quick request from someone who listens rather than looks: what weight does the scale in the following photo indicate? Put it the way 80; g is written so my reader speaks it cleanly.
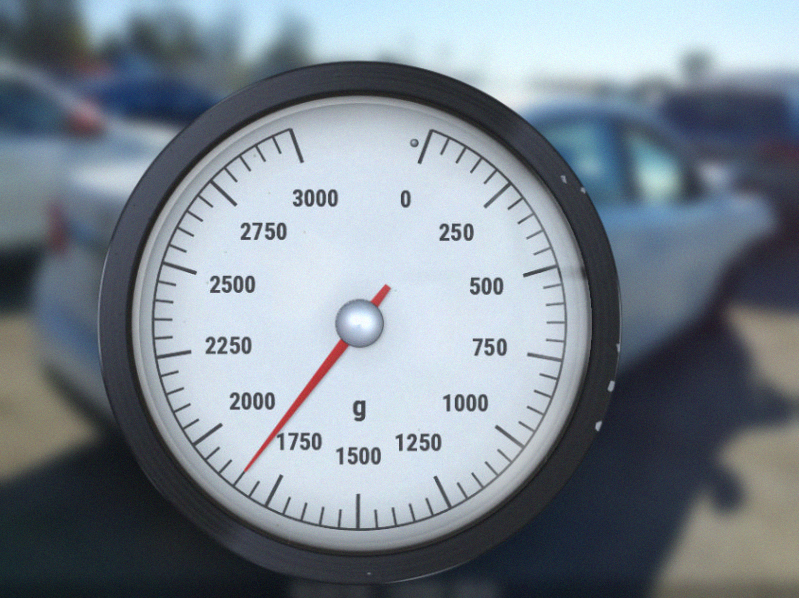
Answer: 1850; g
